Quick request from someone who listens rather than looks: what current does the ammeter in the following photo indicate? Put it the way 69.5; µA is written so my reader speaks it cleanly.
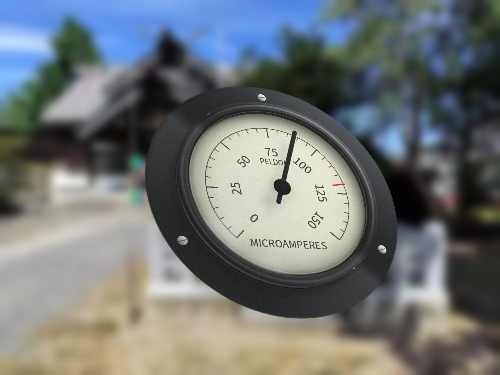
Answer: 87.5; µA
